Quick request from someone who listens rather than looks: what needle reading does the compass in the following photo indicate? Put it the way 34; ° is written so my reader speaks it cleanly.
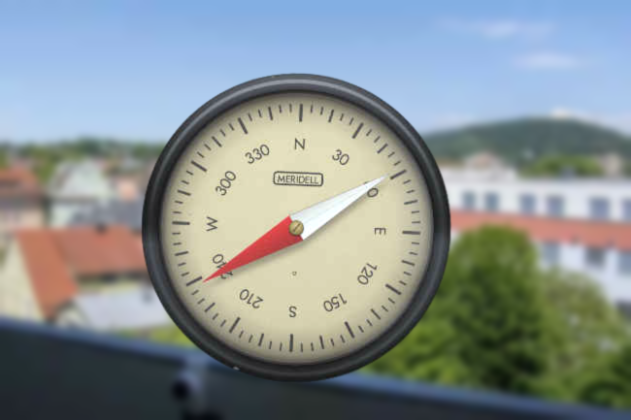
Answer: 237.5; °
